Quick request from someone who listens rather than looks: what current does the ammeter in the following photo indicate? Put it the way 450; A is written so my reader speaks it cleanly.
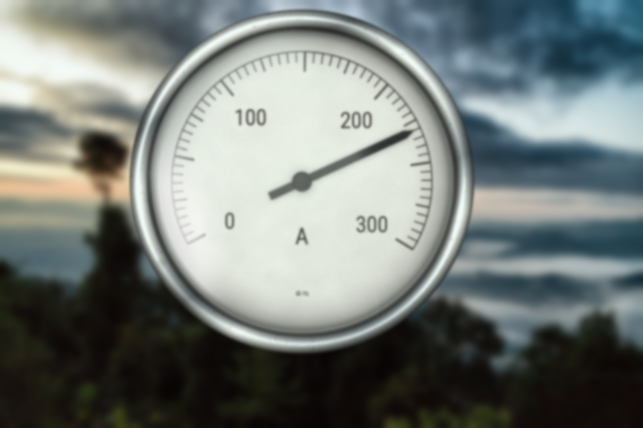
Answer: 230; A
